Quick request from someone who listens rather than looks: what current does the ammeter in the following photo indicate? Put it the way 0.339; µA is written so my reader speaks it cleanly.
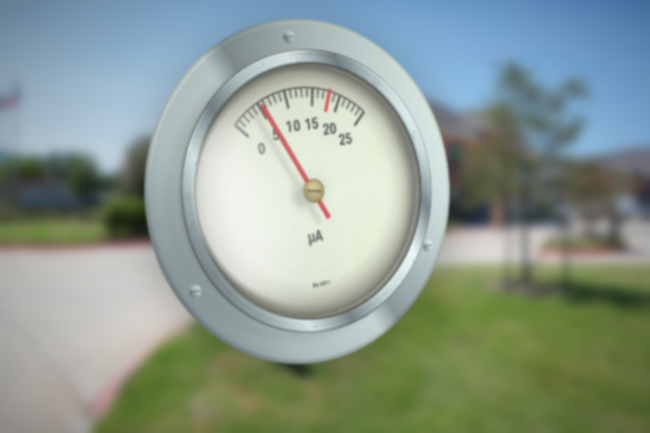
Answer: 5; µA
